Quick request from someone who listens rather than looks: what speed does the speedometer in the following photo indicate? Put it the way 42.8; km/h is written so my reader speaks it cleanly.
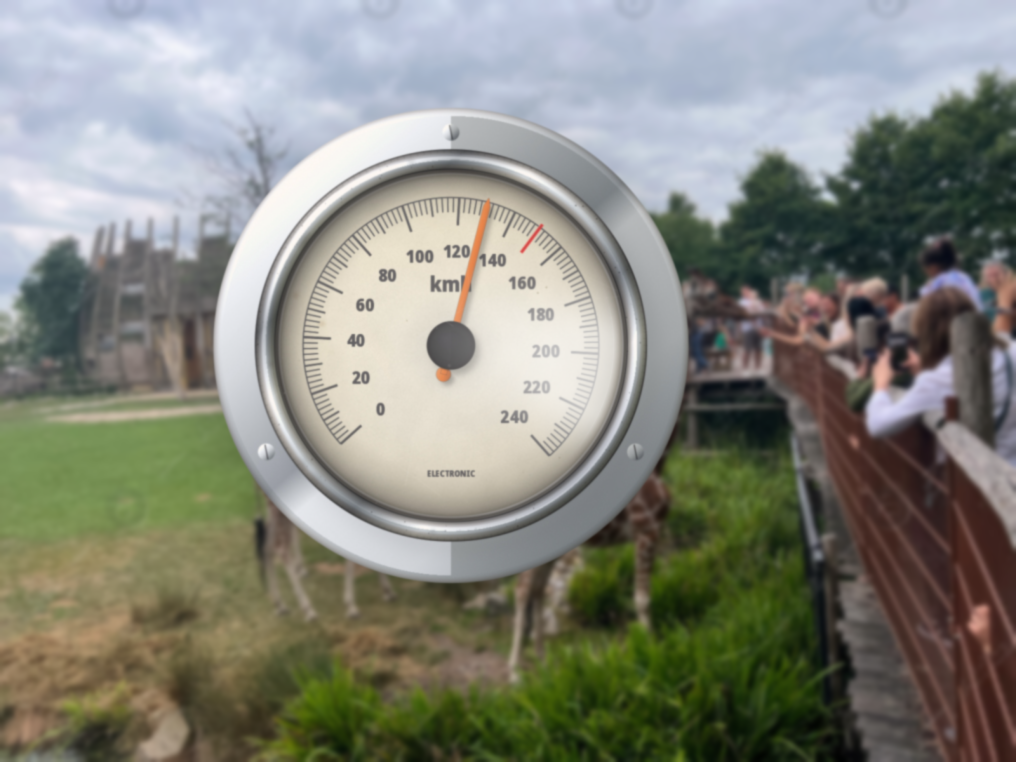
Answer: 130; km/h
